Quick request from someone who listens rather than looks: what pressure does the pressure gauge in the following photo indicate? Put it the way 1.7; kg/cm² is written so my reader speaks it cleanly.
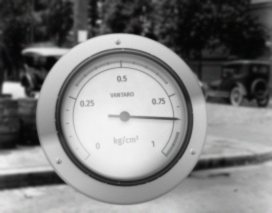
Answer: 0.85; kg/cm²
